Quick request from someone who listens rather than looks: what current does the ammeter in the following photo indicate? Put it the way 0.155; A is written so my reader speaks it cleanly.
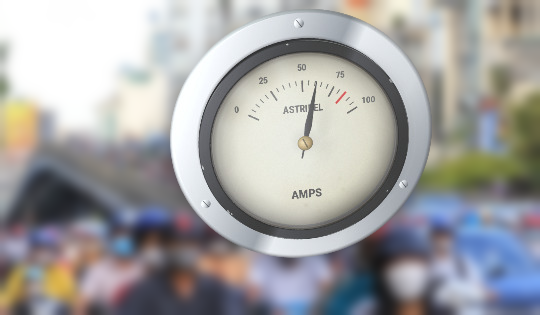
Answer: 60; A
